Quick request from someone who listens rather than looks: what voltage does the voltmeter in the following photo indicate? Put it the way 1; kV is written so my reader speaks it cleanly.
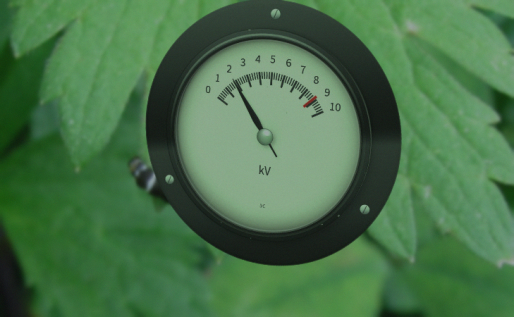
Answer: 2; kV
